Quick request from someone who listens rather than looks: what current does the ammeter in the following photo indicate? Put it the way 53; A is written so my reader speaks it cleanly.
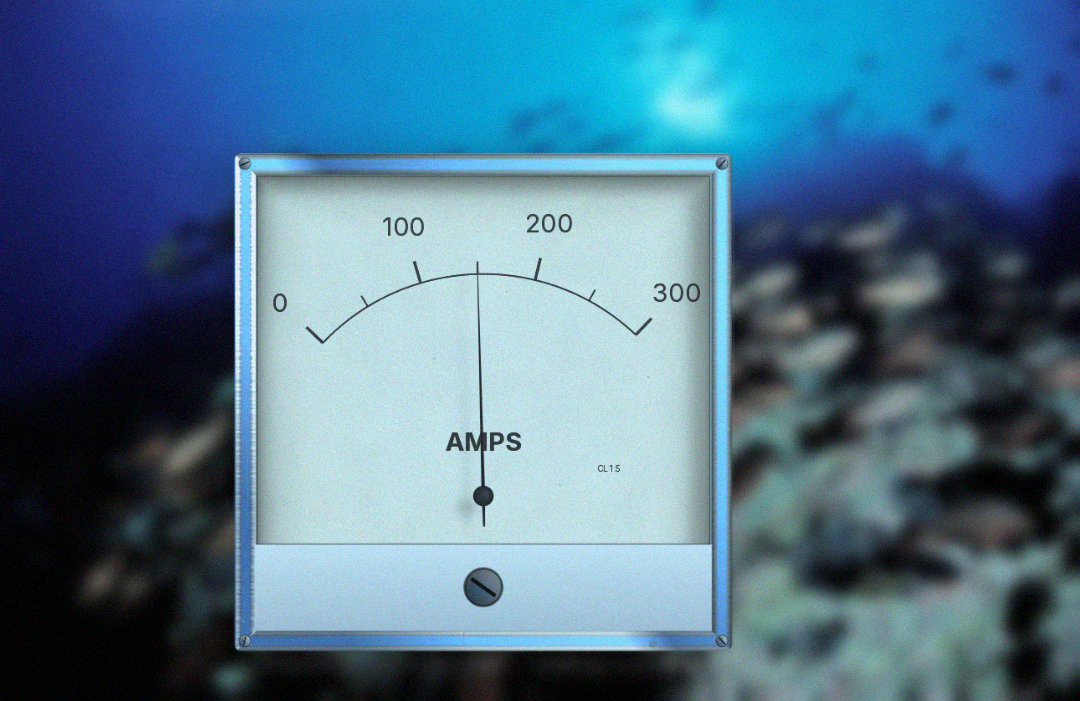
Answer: 150; A
